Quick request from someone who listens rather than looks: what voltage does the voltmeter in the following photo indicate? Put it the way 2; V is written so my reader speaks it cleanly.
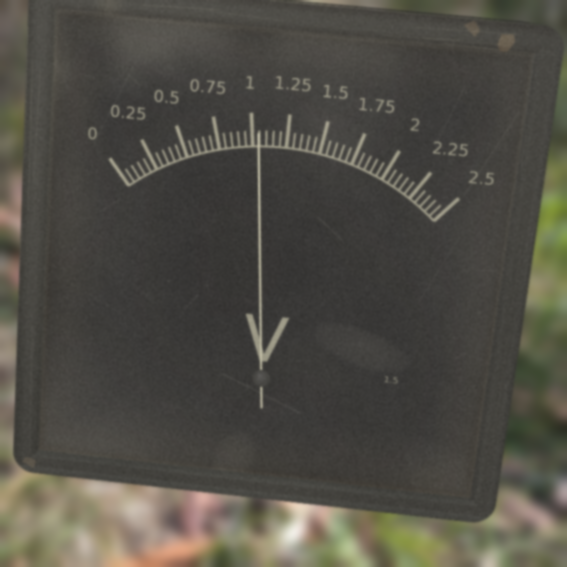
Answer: 1.05; V
